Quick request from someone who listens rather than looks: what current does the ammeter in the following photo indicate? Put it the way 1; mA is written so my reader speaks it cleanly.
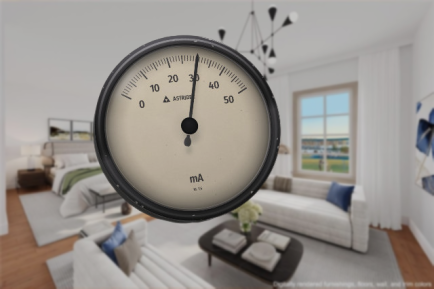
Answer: 30; mA
